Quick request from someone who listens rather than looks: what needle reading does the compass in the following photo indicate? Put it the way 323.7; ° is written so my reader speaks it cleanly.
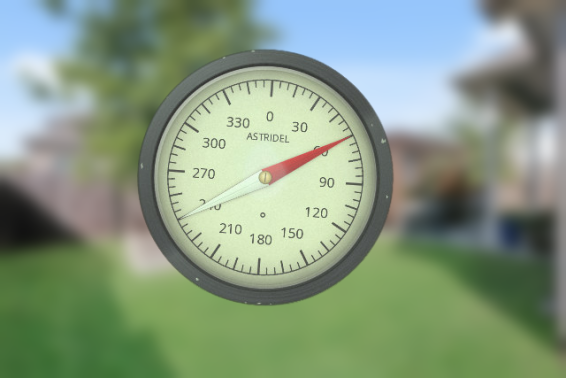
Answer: 60; °
